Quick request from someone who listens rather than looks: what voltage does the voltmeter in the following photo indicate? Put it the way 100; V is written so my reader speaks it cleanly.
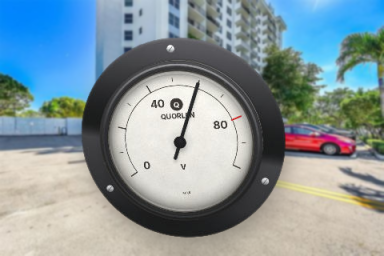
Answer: 60; V
